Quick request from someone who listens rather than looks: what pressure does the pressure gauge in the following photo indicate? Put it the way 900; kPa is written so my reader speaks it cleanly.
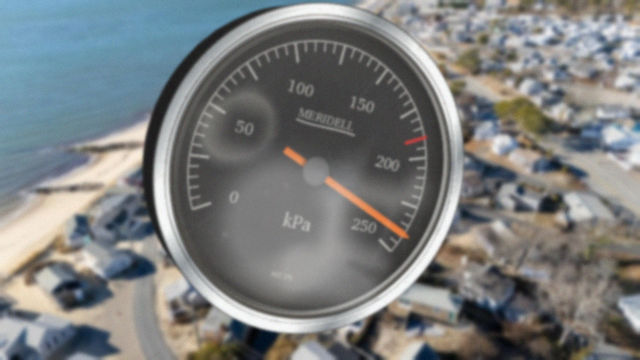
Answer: 240; kPa
